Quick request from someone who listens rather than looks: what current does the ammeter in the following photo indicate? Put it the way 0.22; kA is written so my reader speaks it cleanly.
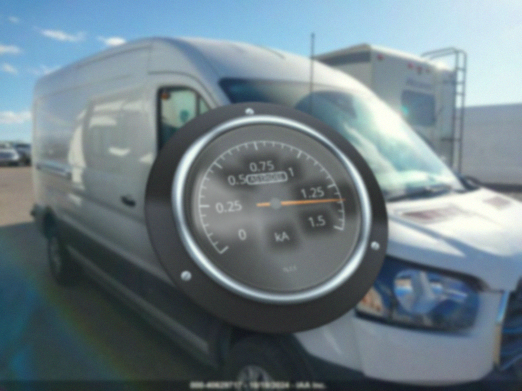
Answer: 1.35; kA
